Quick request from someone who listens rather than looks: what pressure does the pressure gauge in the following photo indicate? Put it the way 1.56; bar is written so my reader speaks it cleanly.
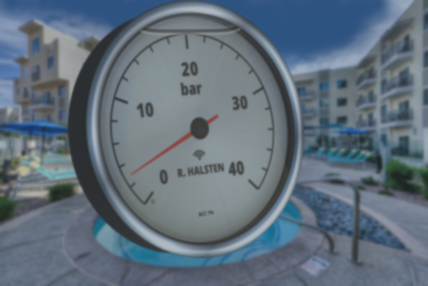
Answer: 3; bar
